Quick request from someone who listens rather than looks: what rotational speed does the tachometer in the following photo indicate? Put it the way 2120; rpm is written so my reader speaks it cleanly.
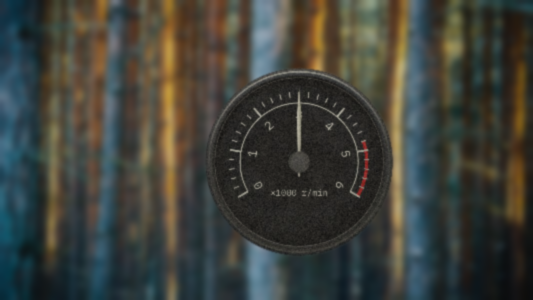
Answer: 3000; rpm
